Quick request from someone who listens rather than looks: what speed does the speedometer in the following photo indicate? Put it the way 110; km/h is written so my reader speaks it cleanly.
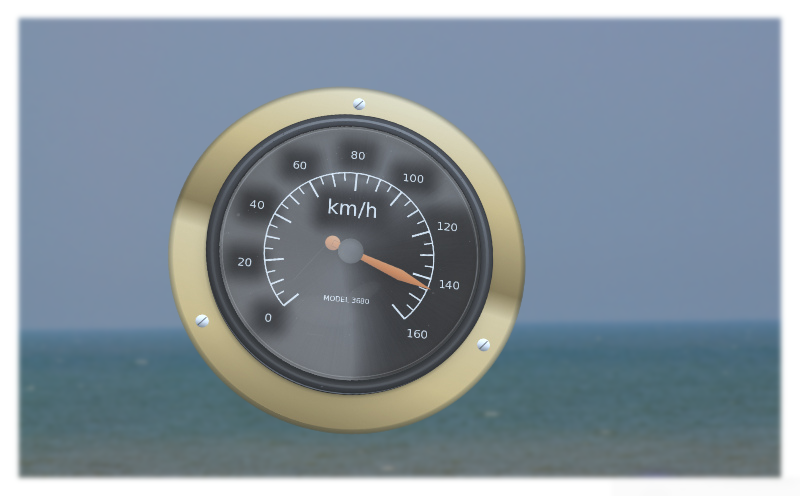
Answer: 145; km/h
